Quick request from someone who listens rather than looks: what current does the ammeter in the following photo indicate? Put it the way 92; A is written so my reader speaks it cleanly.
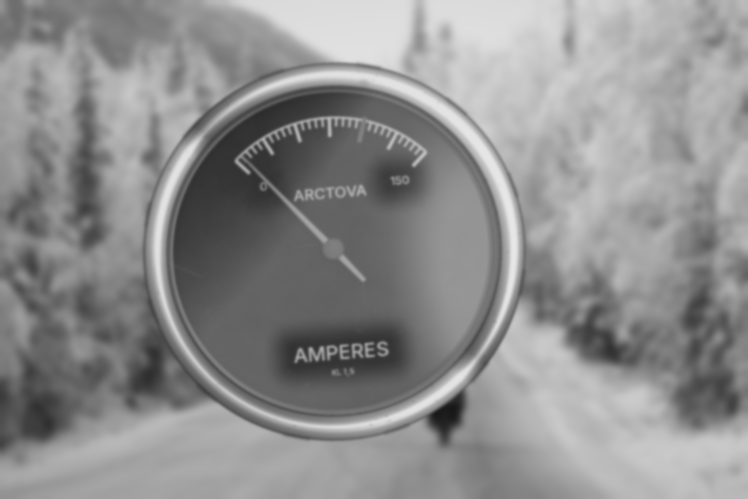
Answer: 5; A
